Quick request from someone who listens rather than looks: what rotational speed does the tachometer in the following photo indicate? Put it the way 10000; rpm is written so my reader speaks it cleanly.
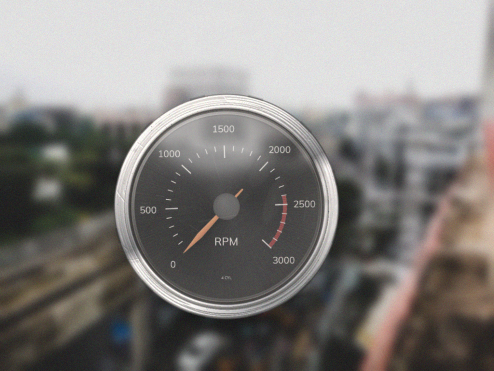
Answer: 0; rpm
